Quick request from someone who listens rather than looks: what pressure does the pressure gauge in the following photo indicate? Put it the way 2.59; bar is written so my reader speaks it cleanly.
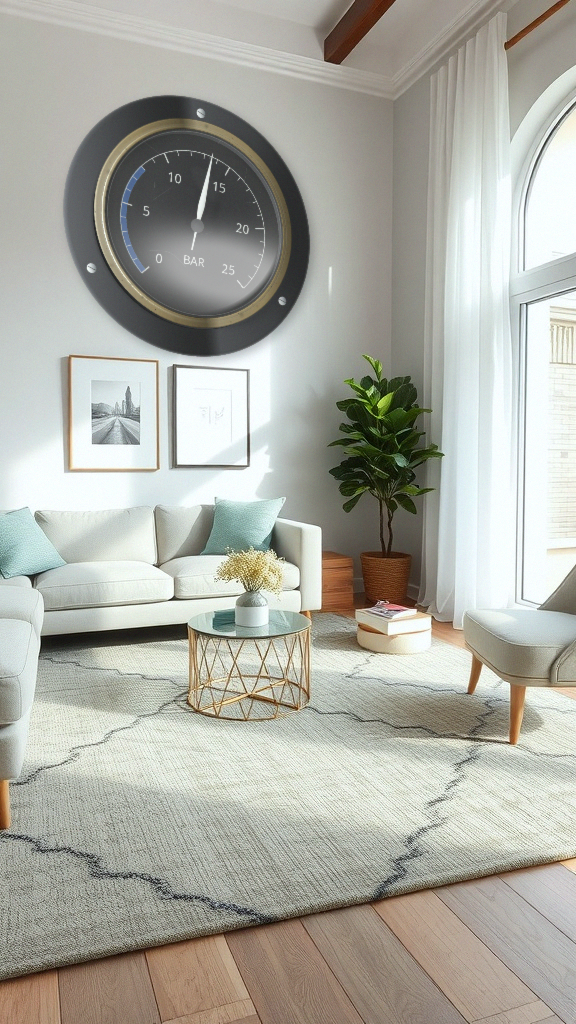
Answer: 13.5; bar
